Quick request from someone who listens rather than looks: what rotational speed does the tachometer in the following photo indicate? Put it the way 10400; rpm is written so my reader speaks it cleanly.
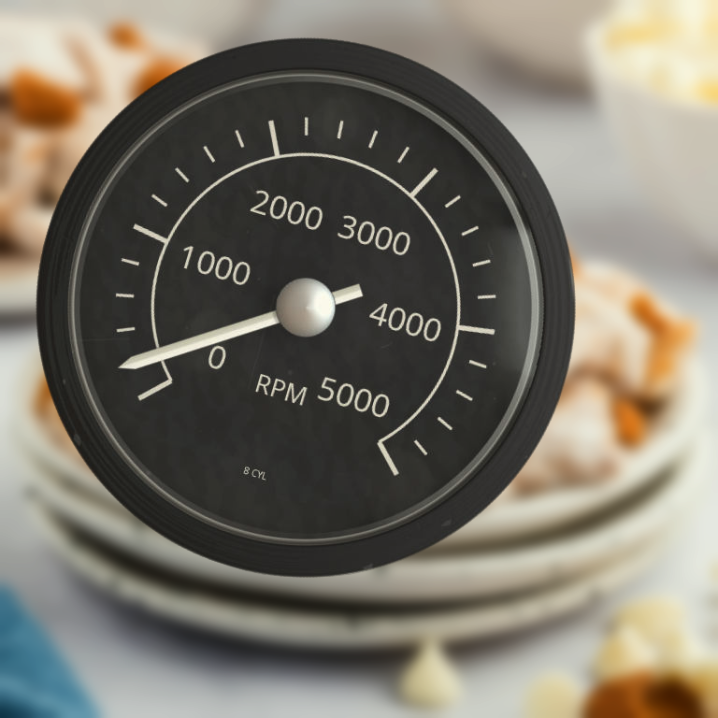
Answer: 200; rpm
